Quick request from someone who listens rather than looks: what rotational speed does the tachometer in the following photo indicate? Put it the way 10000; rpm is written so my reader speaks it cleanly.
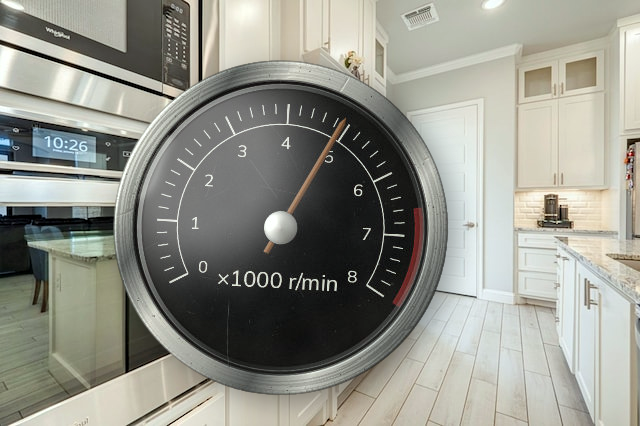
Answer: 4900; rpm
